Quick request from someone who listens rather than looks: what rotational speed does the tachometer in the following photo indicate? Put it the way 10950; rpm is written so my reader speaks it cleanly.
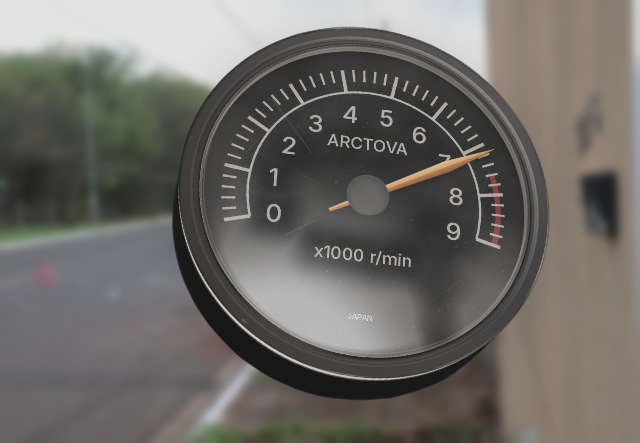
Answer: 7200; rpm
